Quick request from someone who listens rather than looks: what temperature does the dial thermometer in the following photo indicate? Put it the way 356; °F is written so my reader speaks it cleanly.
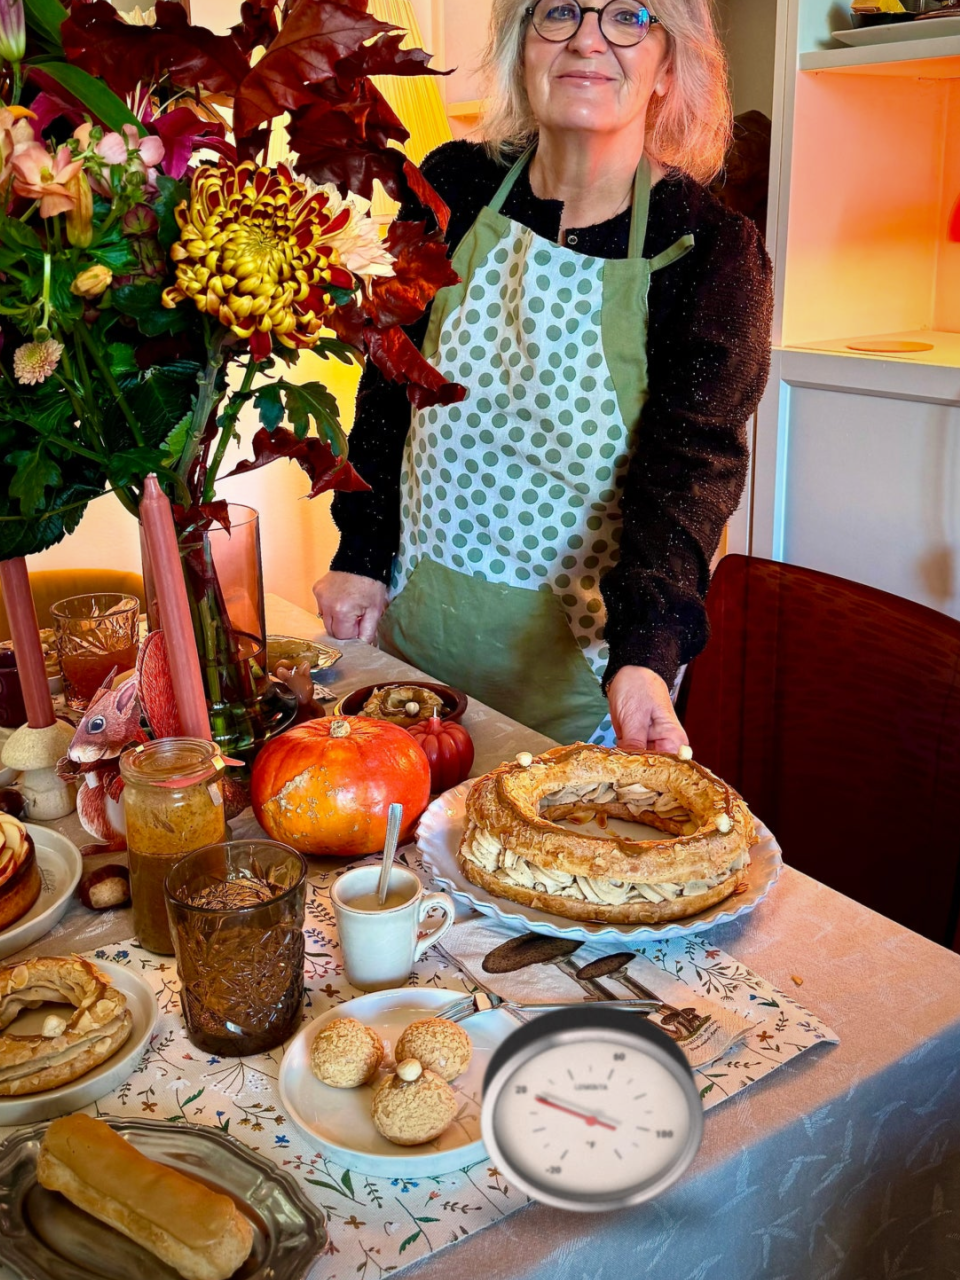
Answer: 20; °F
